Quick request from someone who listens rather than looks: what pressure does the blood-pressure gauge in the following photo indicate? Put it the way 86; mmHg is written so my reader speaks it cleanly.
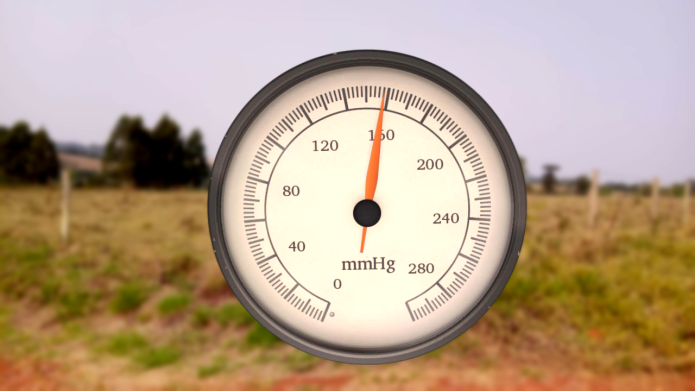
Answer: 158; mmHg
